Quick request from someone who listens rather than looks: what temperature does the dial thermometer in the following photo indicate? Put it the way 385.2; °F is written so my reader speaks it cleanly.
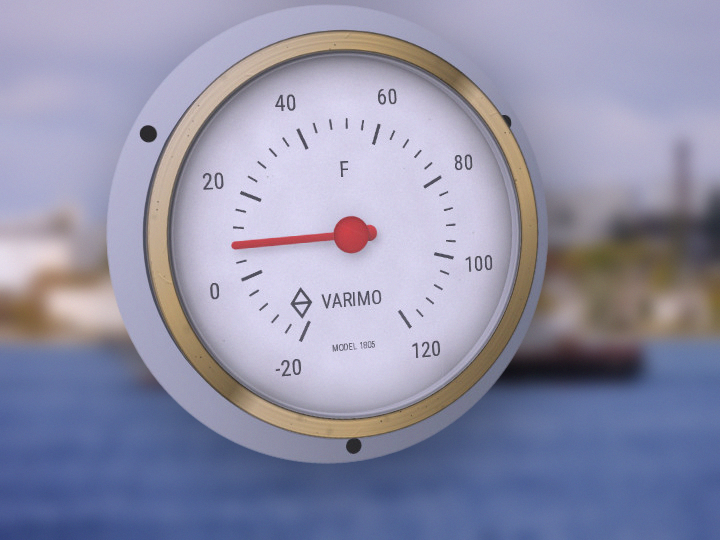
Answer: 8; °F
